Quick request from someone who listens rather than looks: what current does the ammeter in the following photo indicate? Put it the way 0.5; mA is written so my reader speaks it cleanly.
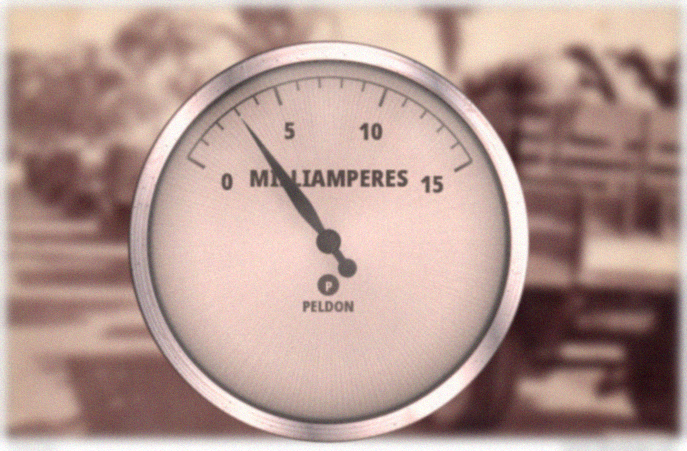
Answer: 3; mA
